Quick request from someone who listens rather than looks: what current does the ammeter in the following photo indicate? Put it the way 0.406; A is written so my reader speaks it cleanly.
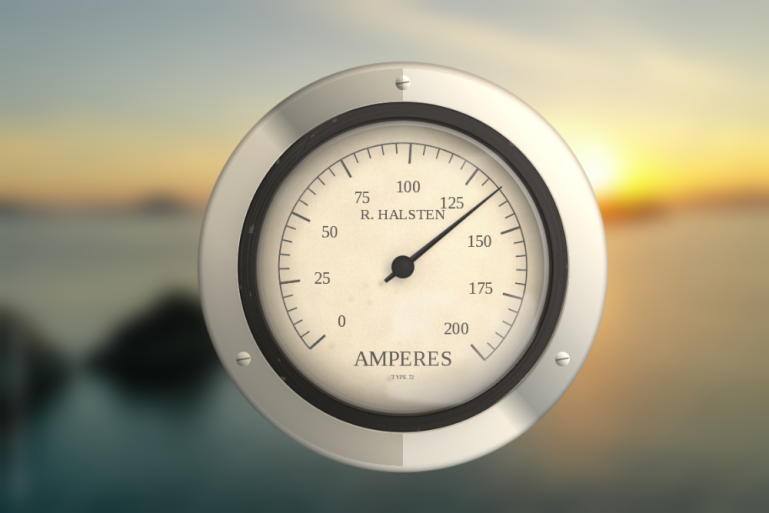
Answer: 135; A
